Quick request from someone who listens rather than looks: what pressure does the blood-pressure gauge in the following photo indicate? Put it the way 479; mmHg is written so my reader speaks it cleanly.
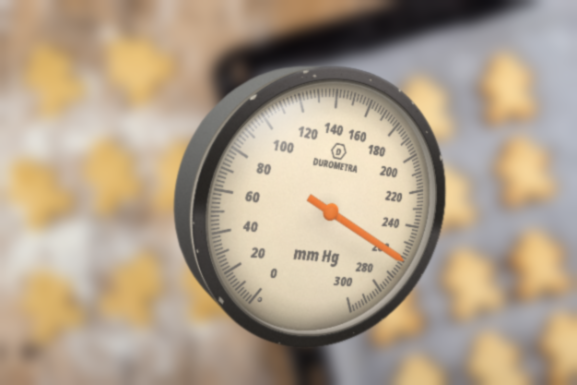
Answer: 260; mmHg
